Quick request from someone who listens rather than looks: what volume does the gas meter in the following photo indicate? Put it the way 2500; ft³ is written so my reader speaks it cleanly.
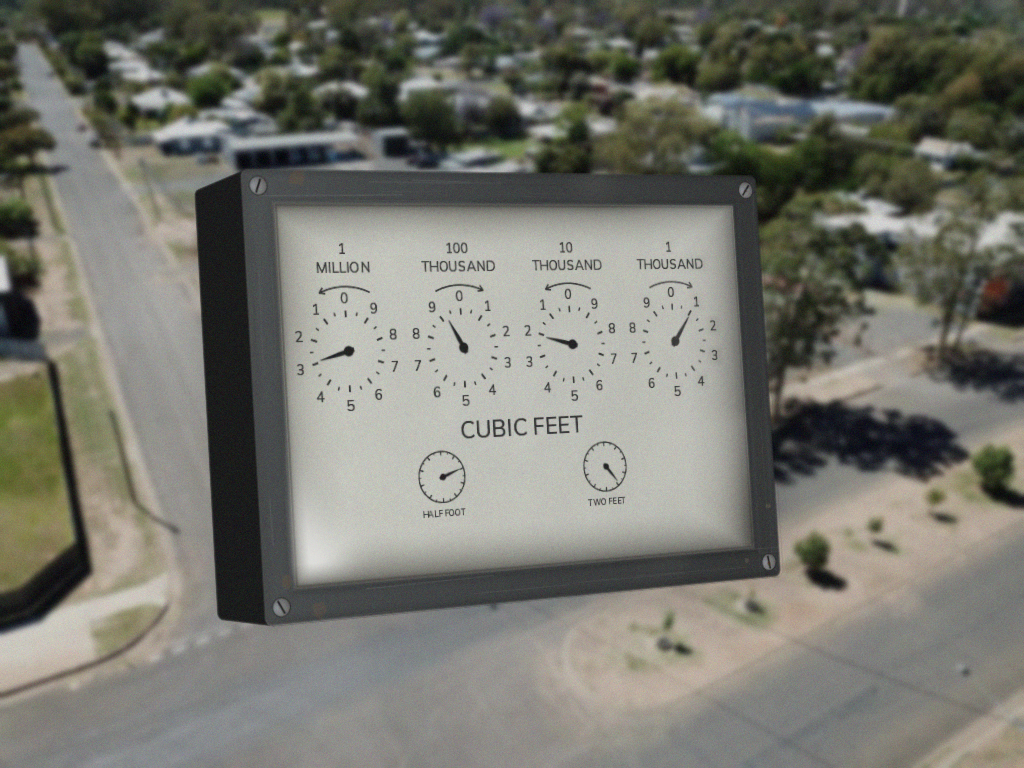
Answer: 292100; ft³
